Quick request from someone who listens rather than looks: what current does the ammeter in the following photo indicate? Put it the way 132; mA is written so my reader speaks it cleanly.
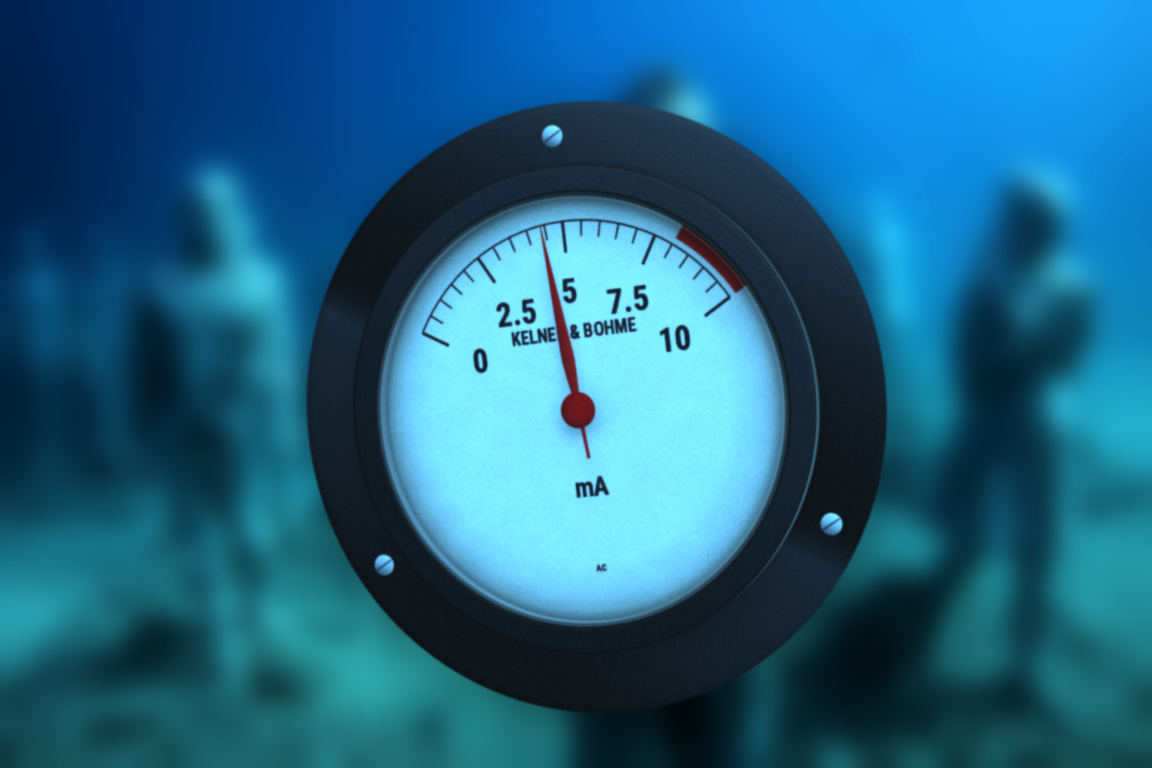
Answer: 4.5; mA
